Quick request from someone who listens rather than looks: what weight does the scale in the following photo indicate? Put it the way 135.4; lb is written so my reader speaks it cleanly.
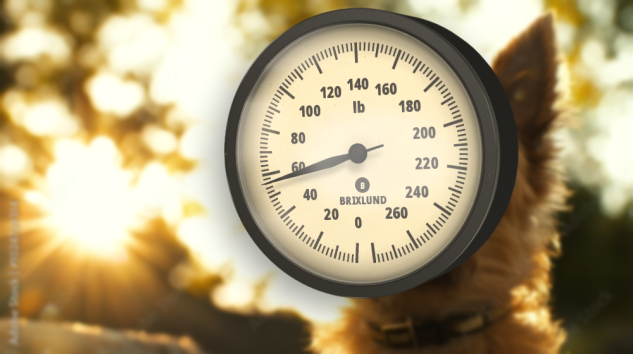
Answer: 56; lb
